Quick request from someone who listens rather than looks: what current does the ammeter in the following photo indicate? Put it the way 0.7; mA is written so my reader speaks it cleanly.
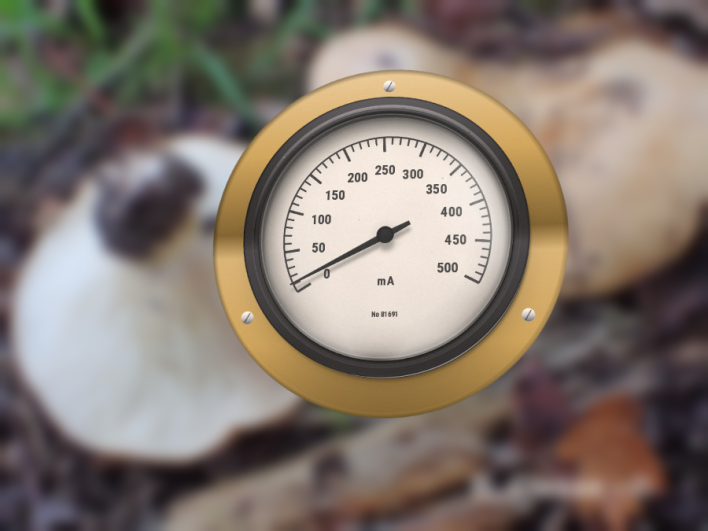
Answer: 10; mA
